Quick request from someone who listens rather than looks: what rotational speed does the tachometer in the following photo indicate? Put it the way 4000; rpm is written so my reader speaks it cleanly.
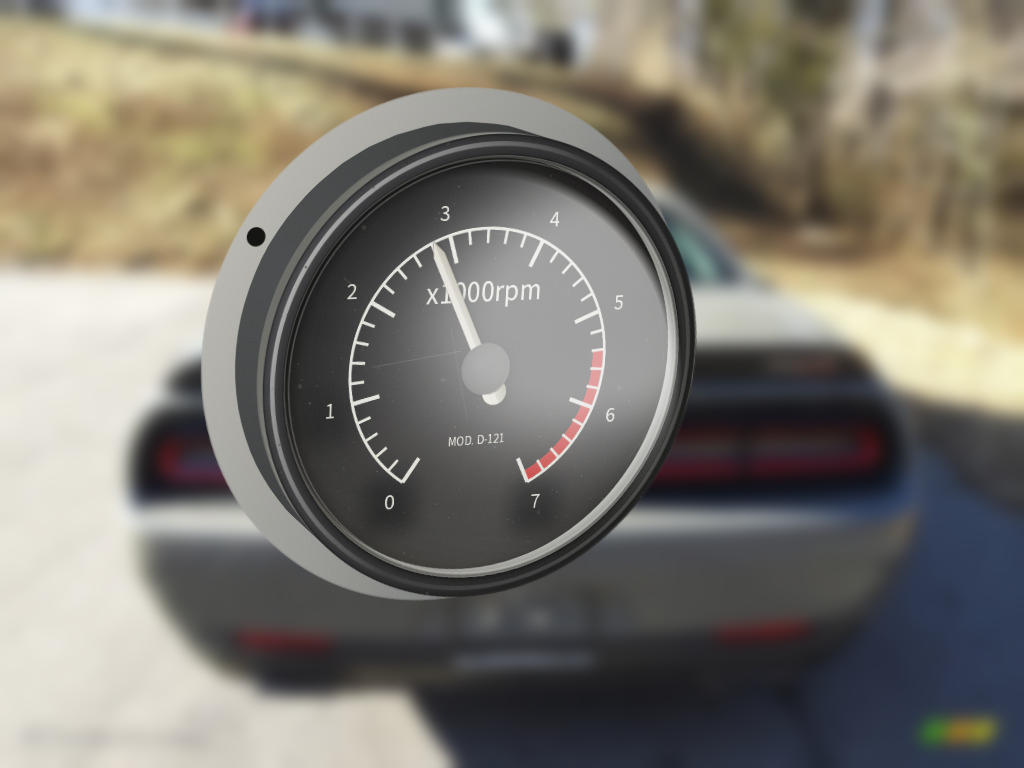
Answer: 2800; rpm
